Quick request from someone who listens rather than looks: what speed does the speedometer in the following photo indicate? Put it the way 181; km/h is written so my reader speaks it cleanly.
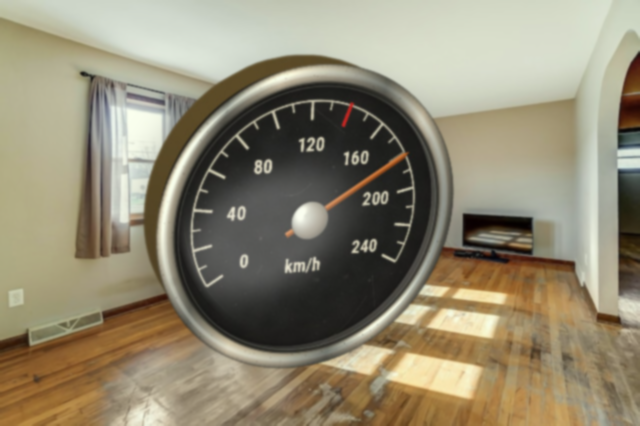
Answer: 180; km/h
